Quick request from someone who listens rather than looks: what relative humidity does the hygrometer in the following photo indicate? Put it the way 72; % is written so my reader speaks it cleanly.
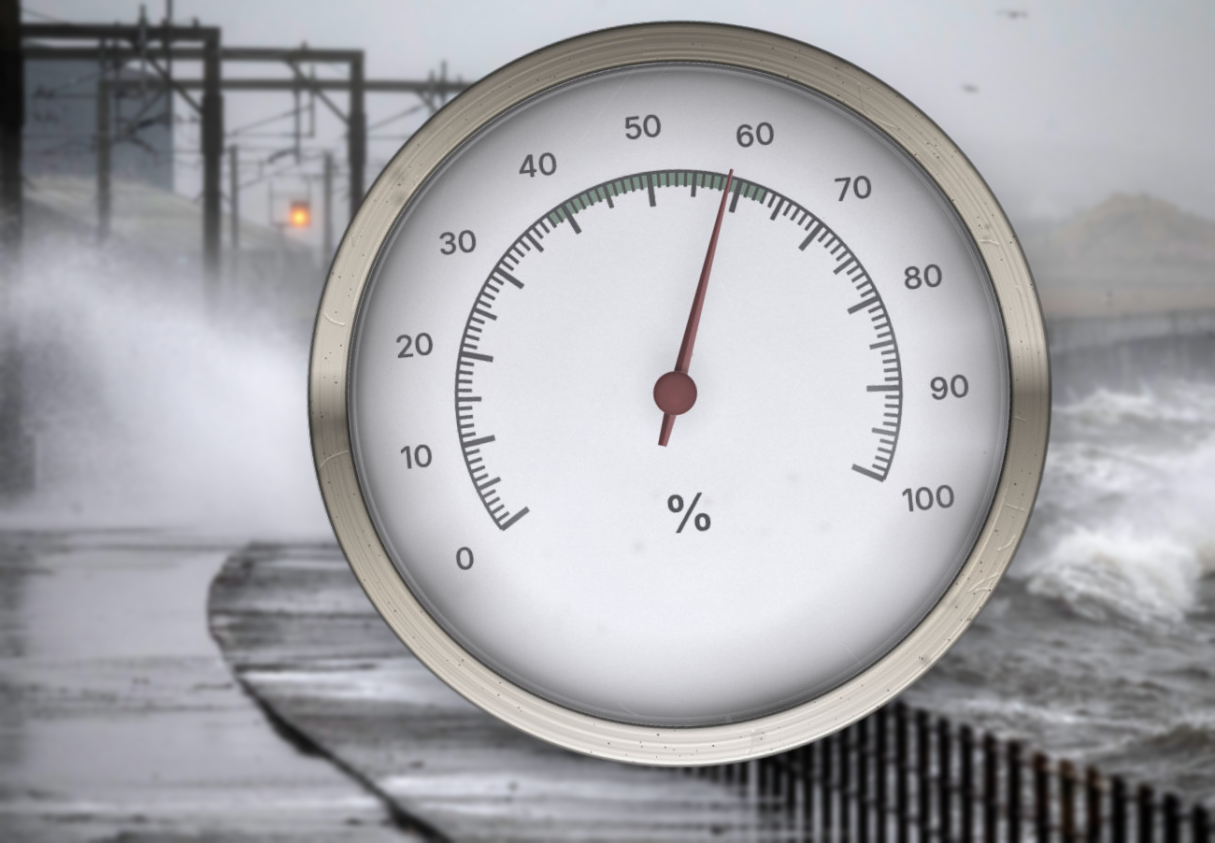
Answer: 59; %
